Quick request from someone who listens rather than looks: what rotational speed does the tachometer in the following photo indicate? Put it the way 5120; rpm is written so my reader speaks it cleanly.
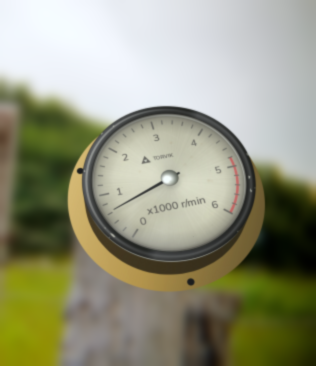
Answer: 600; rpm
